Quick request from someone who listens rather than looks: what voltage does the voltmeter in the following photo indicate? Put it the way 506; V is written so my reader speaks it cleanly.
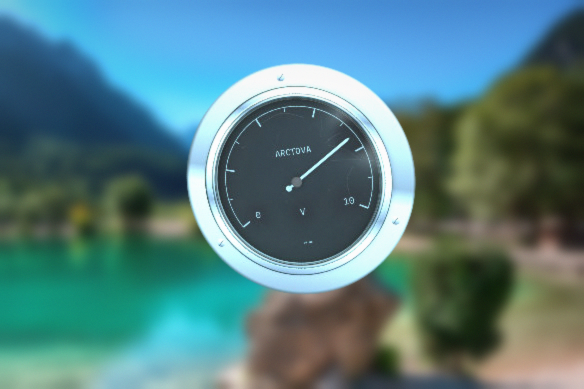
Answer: 7.5; V
